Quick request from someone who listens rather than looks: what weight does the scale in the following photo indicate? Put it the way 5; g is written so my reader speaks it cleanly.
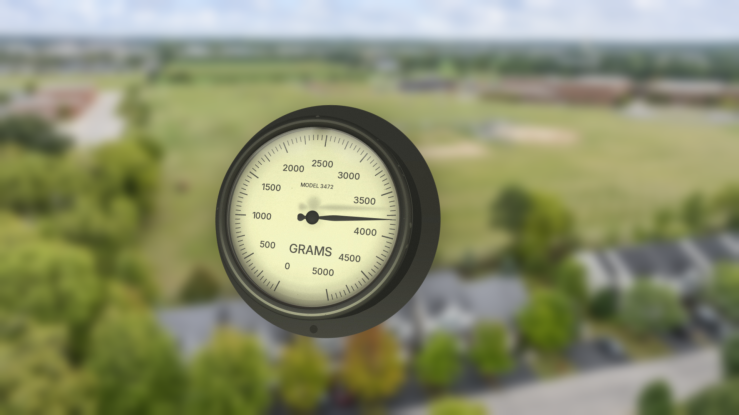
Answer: 3800; g
